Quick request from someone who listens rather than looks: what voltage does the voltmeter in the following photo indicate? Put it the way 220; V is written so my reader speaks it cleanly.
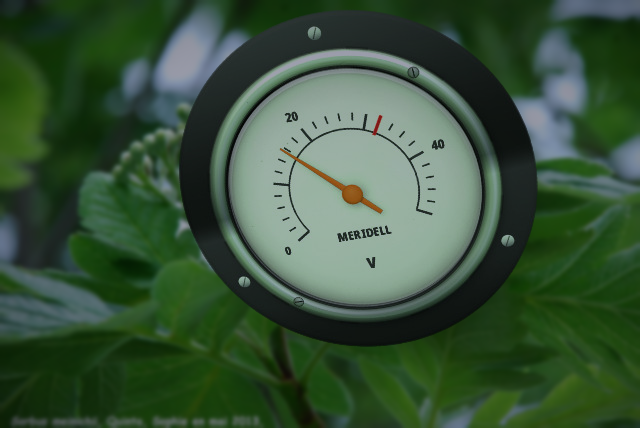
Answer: 16; V
